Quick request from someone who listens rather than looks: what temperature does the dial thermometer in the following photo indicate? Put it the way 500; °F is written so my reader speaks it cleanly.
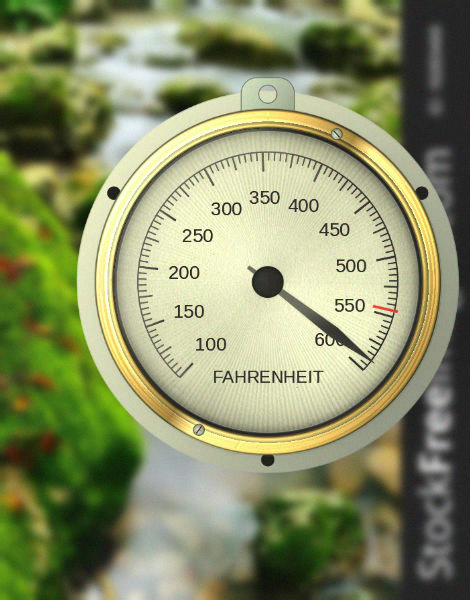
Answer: 590; °F
